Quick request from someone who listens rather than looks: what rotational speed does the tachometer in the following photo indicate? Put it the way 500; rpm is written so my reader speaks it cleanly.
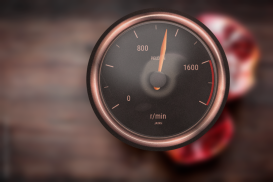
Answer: 1100; rpm
